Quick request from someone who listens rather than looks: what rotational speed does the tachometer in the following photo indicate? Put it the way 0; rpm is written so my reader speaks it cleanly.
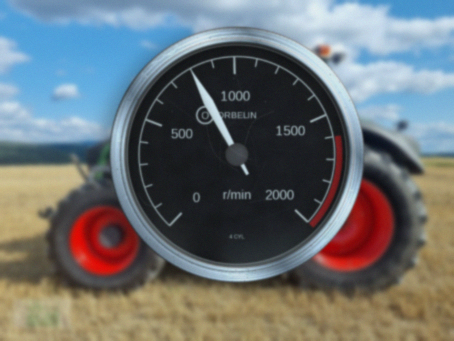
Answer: 800; rpm
